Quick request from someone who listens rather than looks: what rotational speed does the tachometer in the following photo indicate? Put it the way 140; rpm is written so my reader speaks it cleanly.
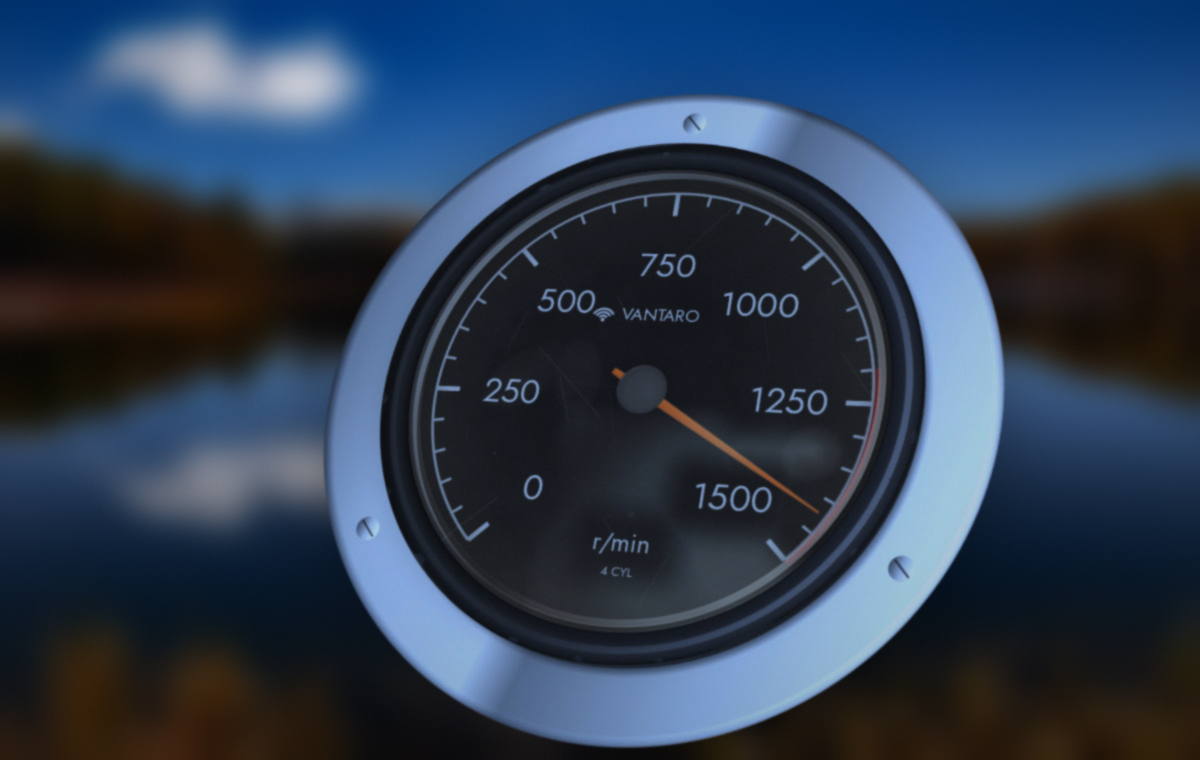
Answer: 1425; rpm
